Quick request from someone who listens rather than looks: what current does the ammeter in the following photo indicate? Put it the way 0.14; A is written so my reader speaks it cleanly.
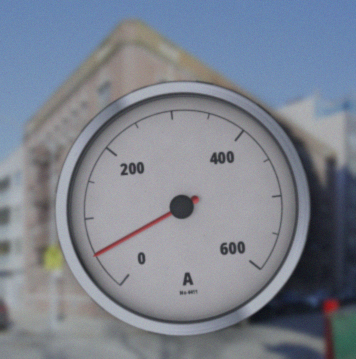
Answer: 50; A
